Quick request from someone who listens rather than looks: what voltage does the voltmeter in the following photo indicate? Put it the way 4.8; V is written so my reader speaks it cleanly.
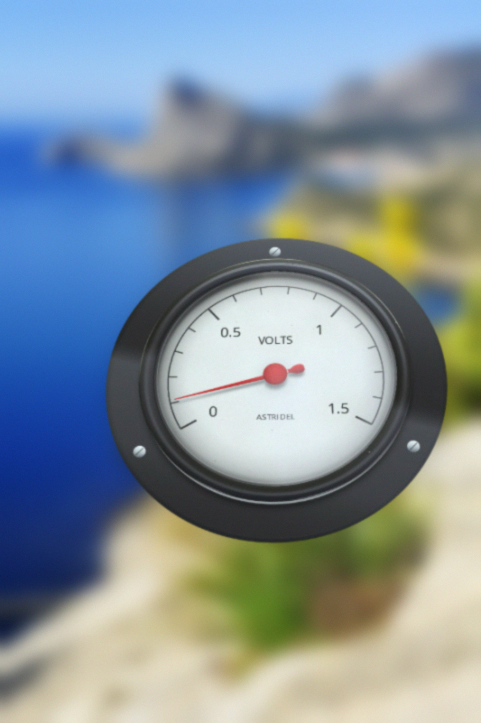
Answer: 0.1; V
